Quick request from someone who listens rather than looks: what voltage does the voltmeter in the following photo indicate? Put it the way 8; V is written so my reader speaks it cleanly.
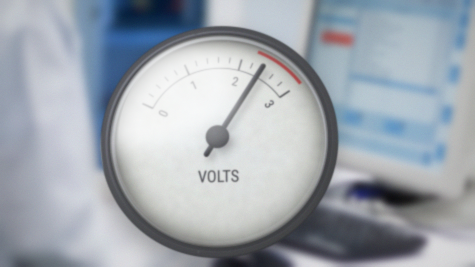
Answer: 2.4; V
